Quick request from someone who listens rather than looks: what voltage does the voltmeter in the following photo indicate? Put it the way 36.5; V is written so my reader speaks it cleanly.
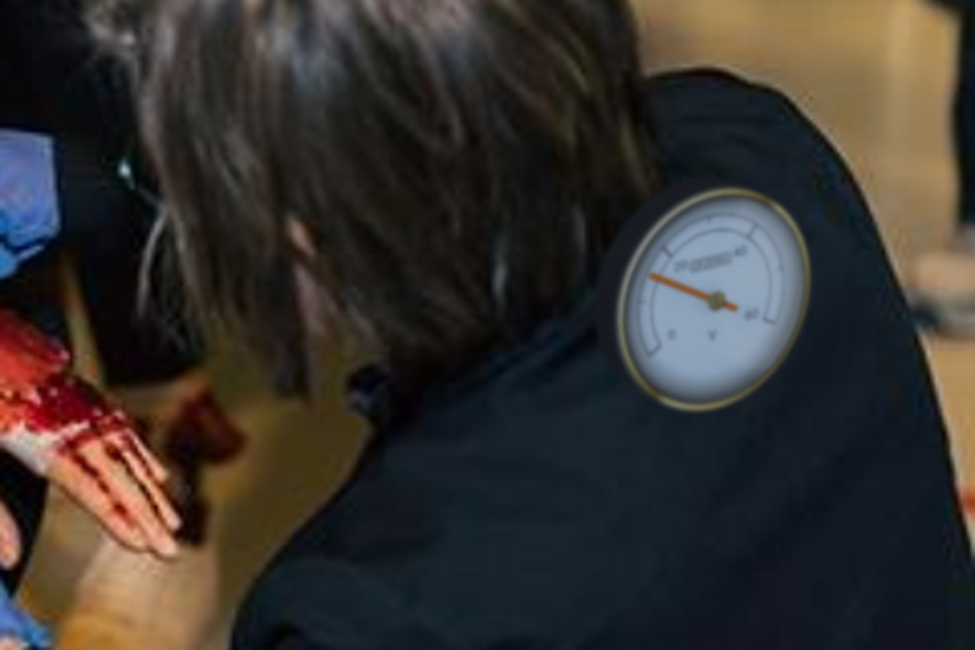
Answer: 15; V
